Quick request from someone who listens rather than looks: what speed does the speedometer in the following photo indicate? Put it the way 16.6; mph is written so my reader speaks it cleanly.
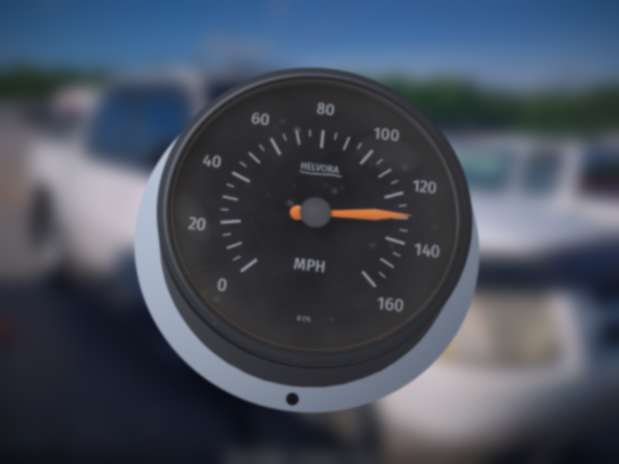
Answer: 130; mph
